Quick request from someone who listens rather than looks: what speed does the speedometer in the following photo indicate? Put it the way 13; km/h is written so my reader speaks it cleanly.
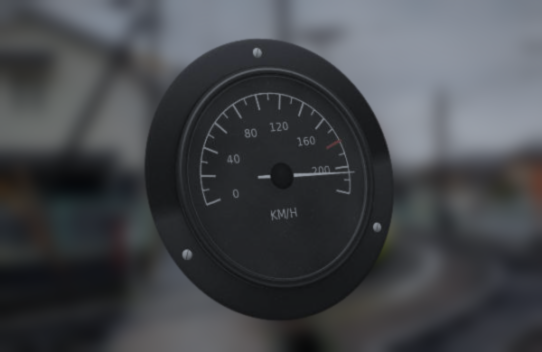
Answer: 205; km/h
